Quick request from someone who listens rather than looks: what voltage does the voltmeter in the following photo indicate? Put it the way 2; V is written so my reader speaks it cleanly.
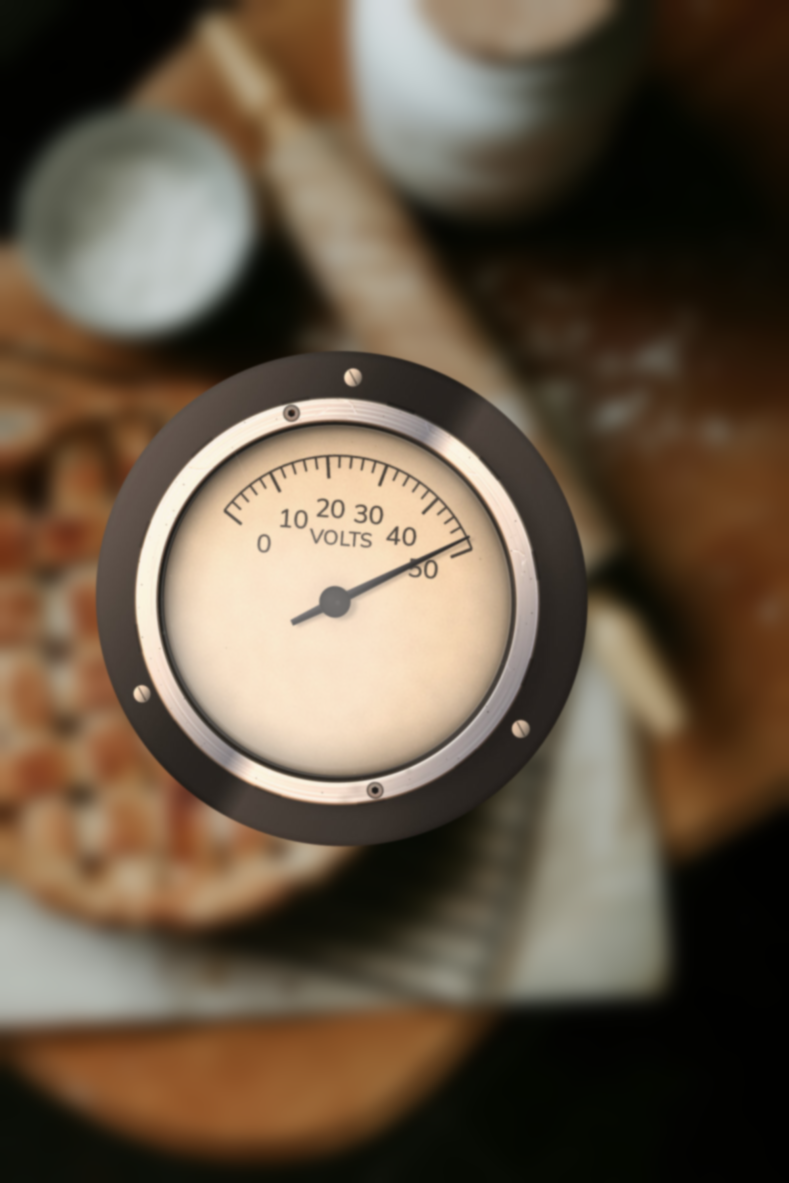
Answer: 48; V
